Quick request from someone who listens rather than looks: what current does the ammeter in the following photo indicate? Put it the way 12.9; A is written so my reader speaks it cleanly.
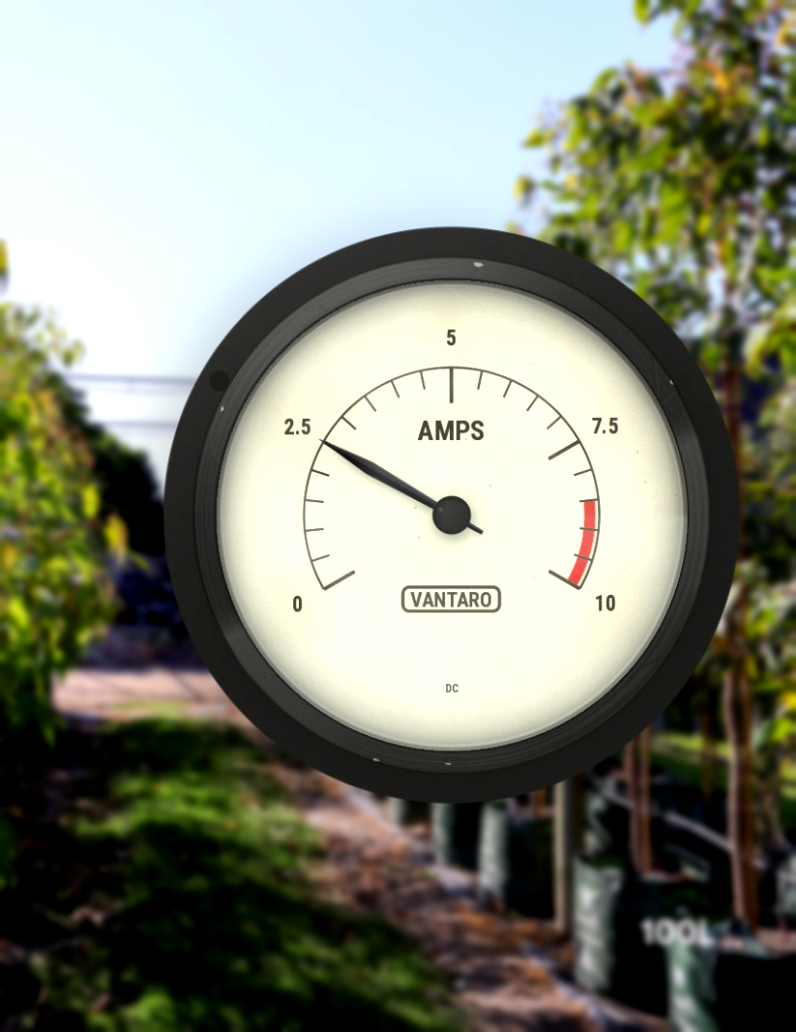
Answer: 2.5; A
